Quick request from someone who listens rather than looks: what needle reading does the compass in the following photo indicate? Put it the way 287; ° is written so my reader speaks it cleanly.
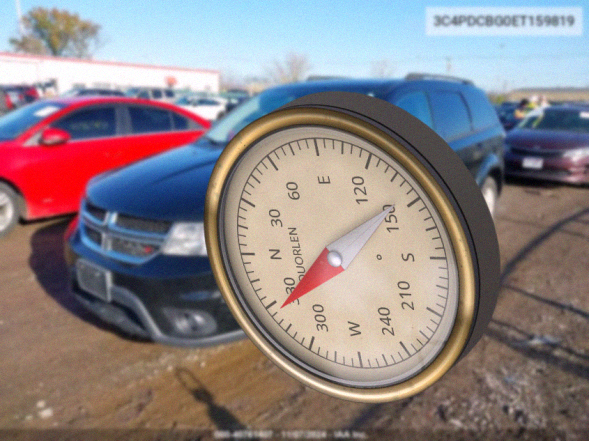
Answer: 325; °
